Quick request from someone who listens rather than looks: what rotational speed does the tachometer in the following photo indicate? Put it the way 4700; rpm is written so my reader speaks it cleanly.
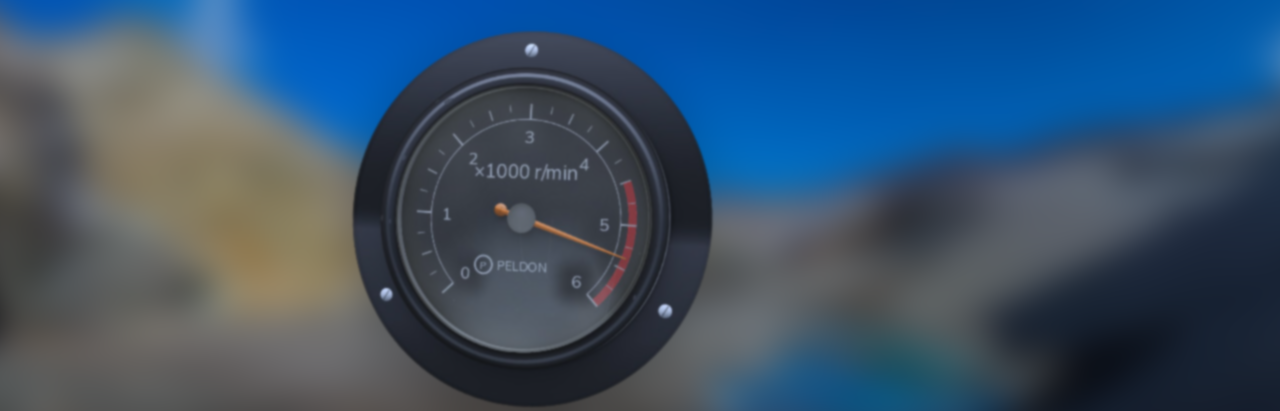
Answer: 5375; rpm
